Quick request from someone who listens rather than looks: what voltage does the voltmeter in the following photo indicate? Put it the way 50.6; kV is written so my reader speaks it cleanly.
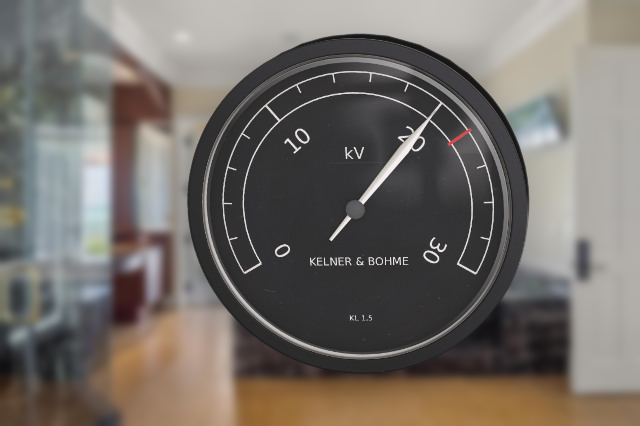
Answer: 20; kV
